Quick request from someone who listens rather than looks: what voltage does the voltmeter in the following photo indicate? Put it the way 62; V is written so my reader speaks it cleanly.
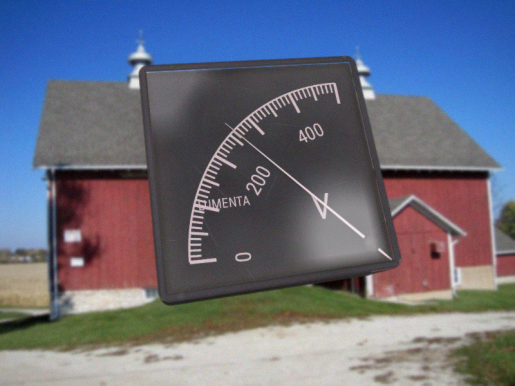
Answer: 260; V
